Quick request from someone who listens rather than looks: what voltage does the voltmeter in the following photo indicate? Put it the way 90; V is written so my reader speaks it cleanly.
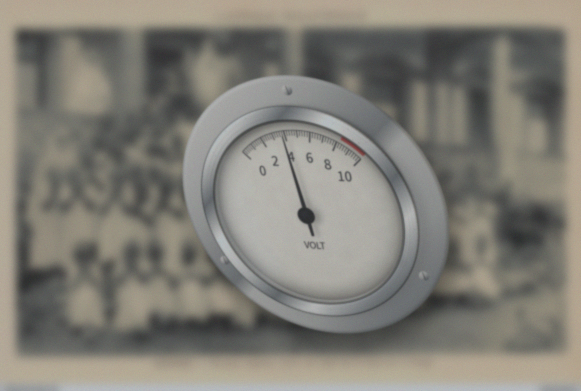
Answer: 4; V
